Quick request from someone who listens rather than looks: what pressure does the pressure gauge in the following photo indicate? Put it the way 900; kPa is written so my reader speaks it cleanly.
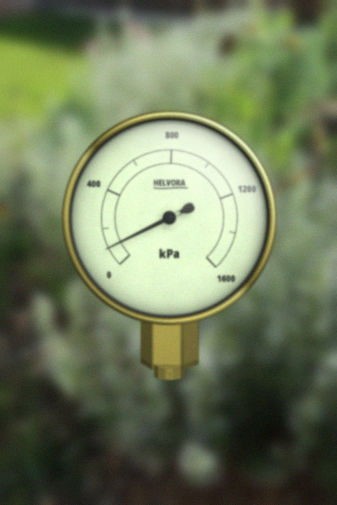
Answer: 100; kPa
